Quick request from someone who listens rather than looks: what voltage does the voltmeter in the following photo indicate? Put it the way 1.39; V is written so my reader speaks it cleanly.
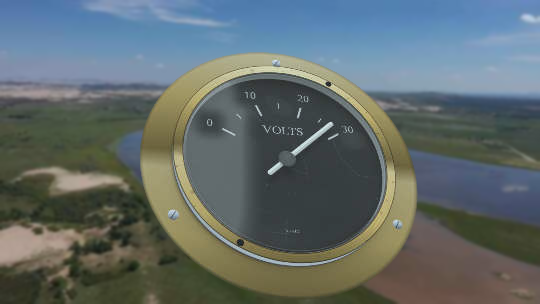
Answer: 27.5; V
